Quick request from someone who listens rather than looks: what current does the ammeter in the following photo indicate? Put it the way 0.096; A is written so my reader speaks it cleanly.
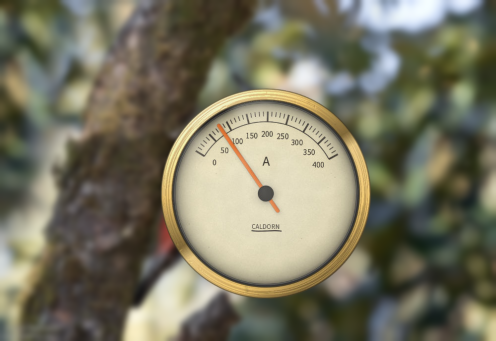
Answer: 80; A
